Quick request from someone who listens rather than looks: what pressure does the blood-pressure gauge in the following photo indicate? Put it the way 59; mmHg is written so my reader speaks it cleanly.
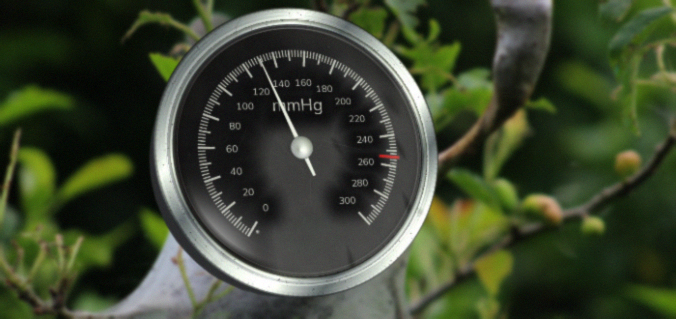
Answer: 130; mmHg
